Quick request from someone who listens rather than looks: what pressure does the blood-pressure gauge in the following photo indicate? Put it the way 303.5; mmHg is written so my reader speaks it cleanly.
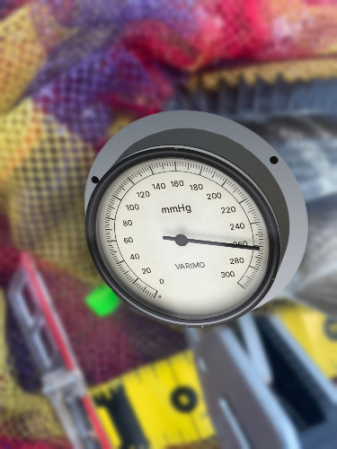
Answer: 260; mmHg
